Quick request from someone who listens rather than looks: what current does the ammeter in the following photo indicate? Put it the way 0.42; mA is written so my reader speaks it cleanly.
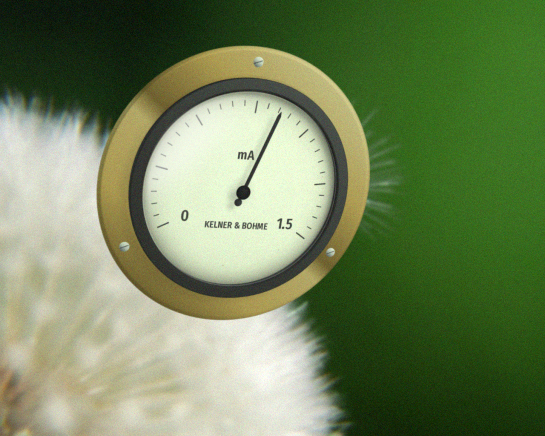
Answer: 0.85; mA
